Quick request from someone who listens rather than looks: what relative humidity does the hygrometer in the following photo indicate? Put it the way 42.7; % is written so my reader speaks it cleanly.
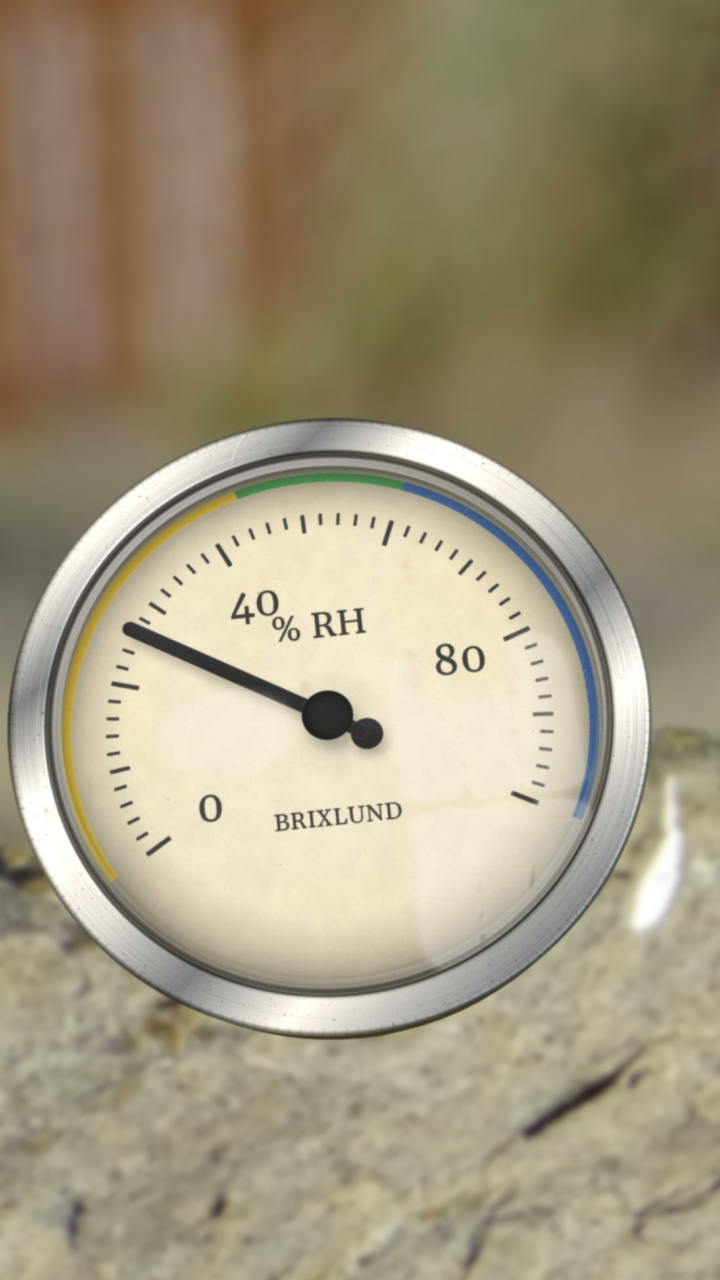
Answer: 26; %
